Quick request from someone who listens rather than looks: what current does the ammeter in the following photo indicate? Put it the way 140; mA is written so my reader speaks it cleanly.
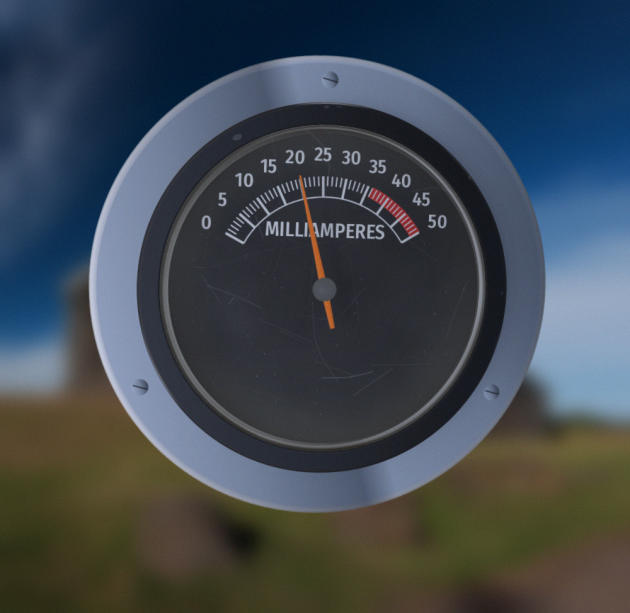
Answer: 20; mA
